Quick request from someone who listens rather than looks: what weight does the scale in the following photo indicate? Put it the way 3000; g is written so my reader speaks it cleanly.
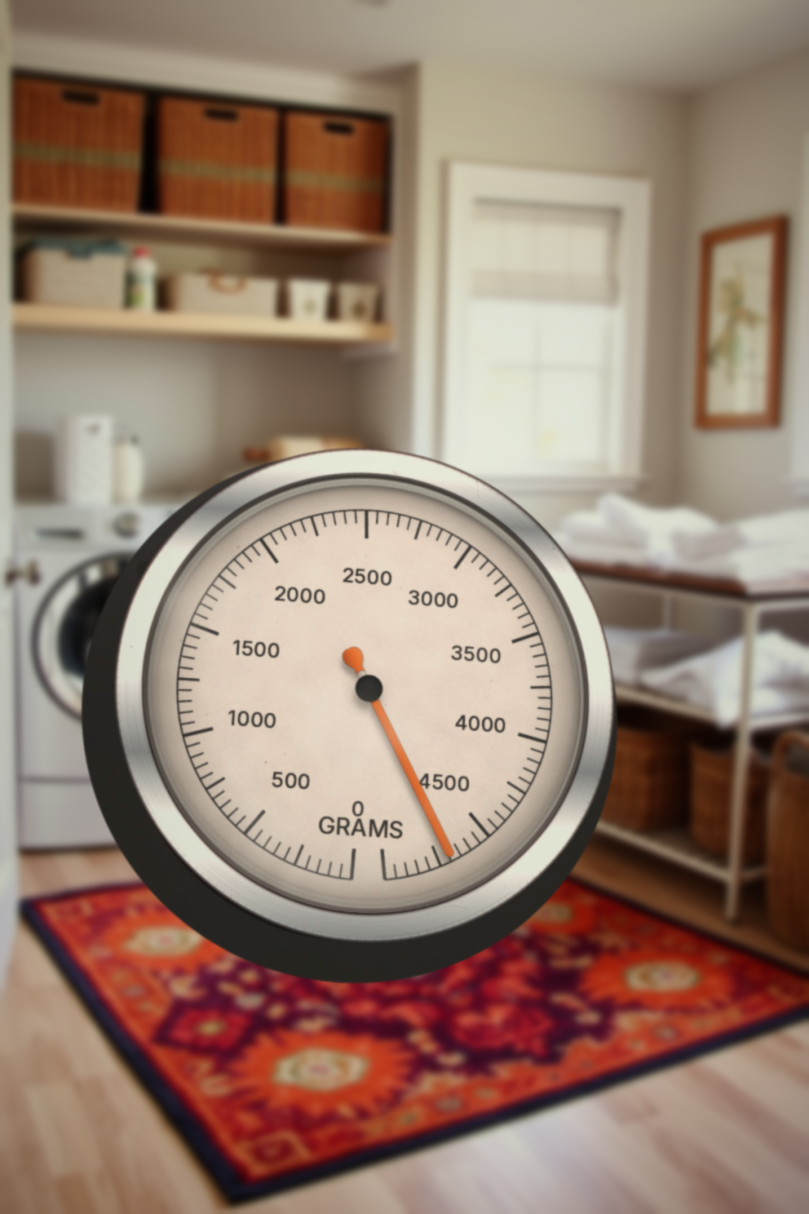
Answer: 4700; g
